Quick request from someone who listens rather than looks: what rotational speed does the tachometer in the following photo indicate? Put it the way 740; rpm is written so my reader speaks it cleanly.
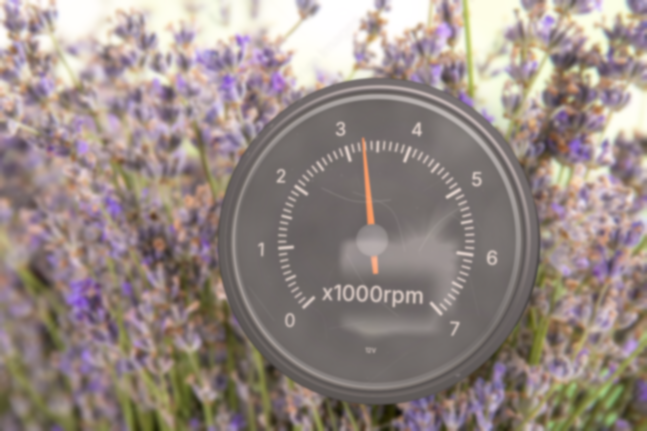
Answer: 3300; rpm
